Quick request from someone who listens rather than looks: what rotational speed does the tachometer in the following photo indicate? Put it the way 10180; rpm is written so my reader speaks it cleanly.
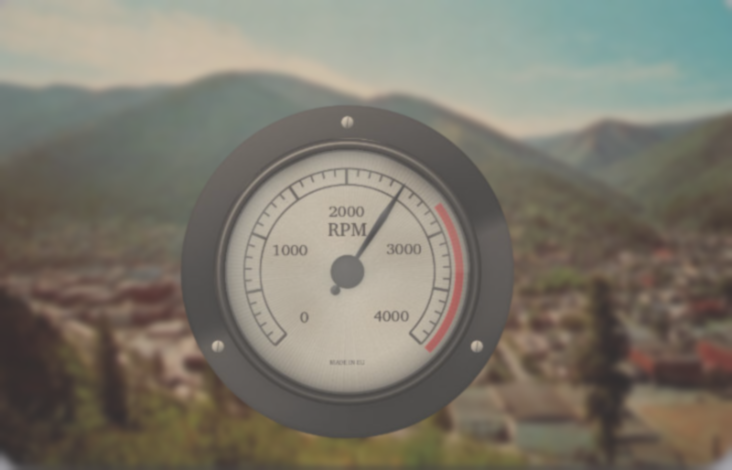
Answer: 2500; rpm
